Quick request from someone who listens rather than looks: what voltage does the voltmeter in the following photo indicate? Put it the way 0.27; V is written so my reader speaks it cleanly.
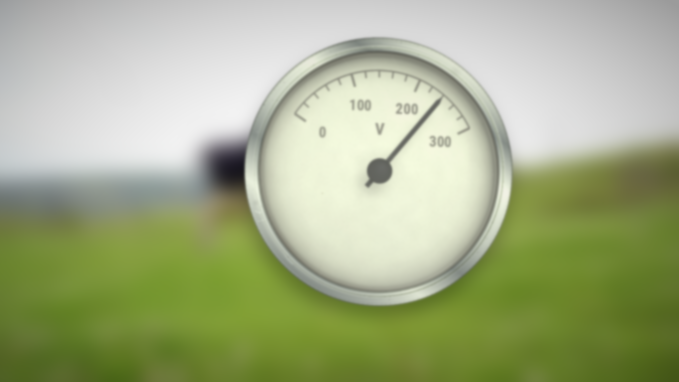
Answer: 240; V
